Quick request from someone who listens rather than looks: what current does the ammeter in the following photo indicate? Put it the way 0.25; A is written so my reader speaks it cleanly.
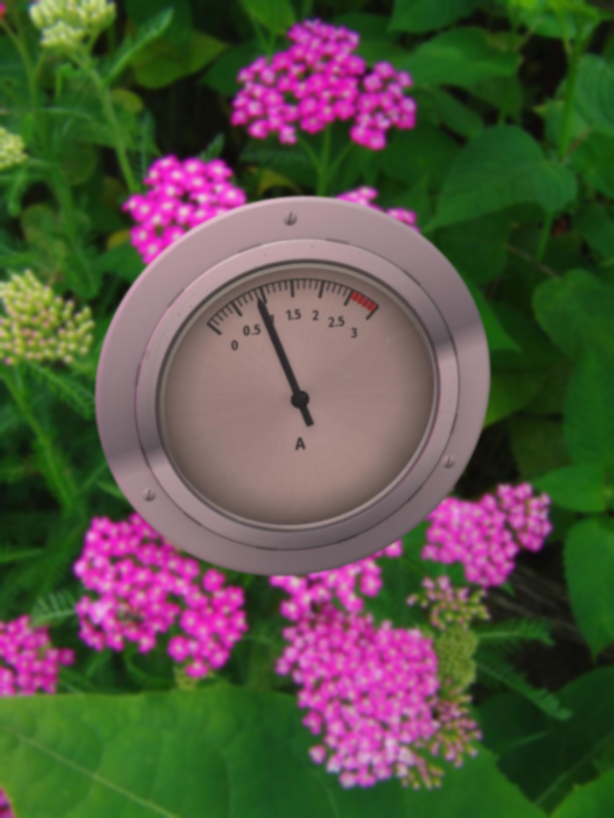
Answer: 0.9; A
